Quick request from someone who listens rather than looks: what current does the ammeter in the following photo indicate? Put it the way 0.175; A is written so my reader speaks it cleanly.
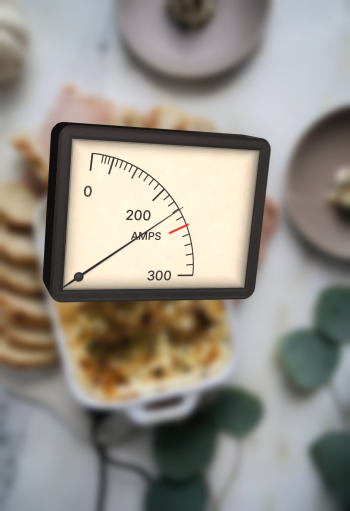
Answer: 230; A
